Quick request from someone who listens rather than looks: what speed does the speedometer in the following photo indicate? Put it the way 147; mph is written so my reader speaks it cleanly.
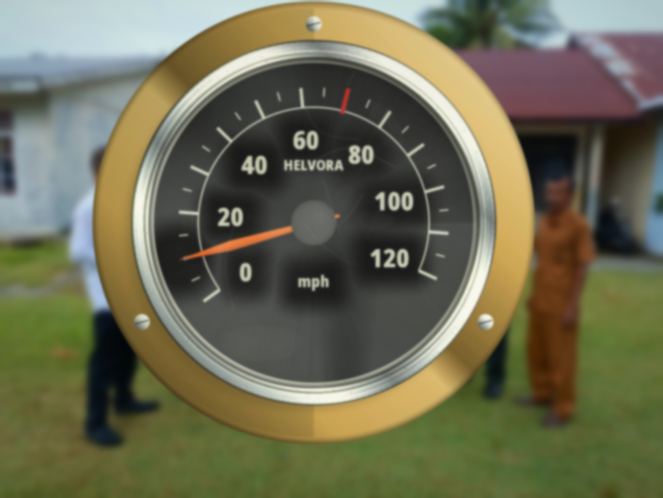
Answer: 10; mph
